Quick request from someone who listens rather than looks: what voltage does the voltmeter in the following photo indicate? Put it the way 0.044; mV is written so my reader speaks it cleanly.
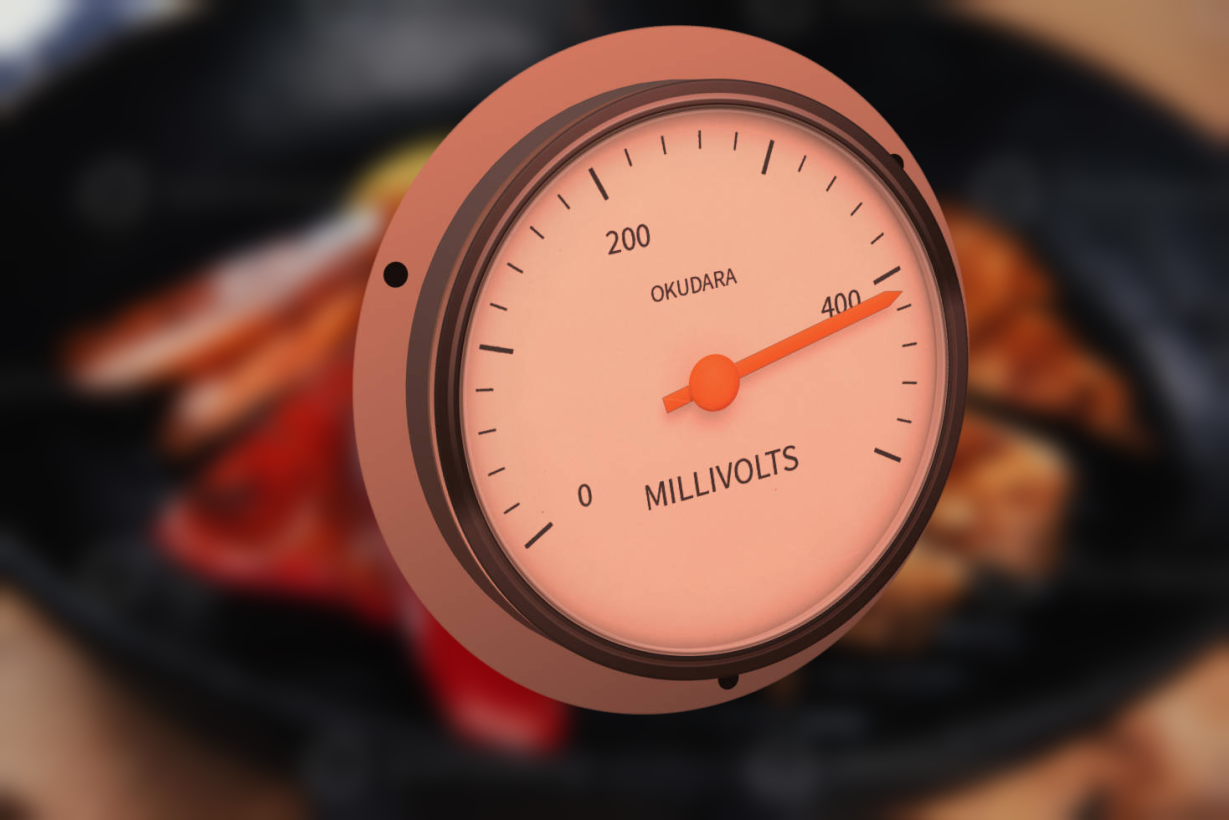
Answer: 410; mV
